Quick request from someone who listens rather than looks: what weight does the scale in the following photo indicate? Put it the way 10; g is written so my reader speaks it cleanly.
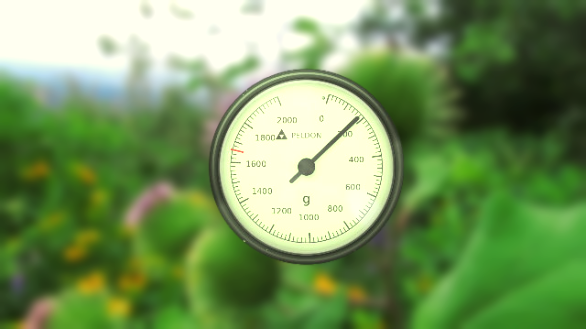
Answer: 180; g
